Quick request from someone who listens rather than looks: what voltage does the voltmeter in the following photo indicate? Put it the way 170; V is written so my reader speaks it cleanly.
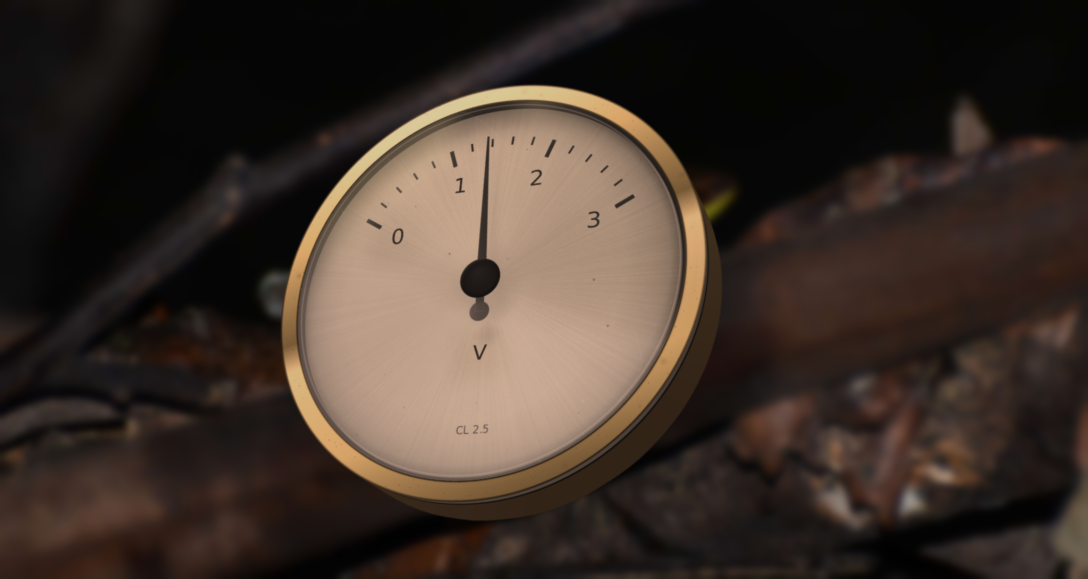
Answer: 1.4; V
